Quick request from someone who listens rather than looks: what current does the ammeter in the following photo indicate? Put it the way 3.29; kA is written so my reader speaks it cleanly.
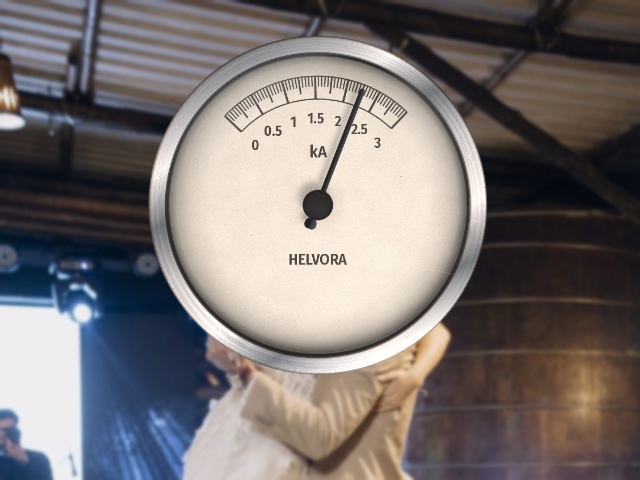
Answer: 2.25; kA
